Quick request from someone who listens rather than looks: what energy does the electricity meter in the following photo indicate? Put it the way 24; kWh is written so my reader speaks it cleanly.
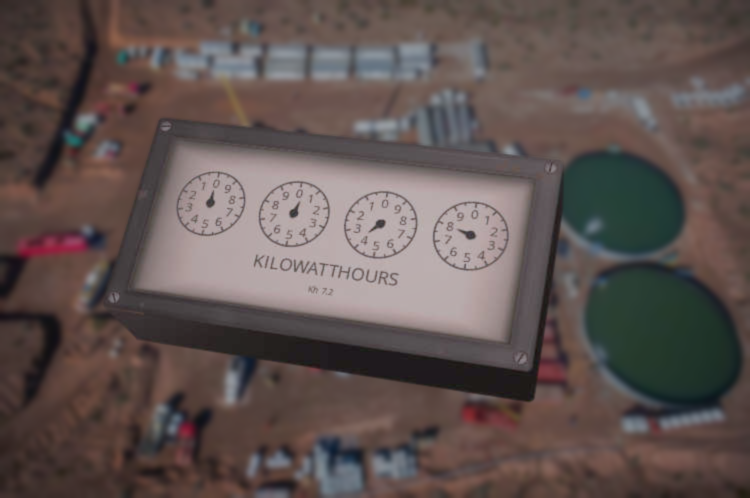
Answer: 38; kWh
